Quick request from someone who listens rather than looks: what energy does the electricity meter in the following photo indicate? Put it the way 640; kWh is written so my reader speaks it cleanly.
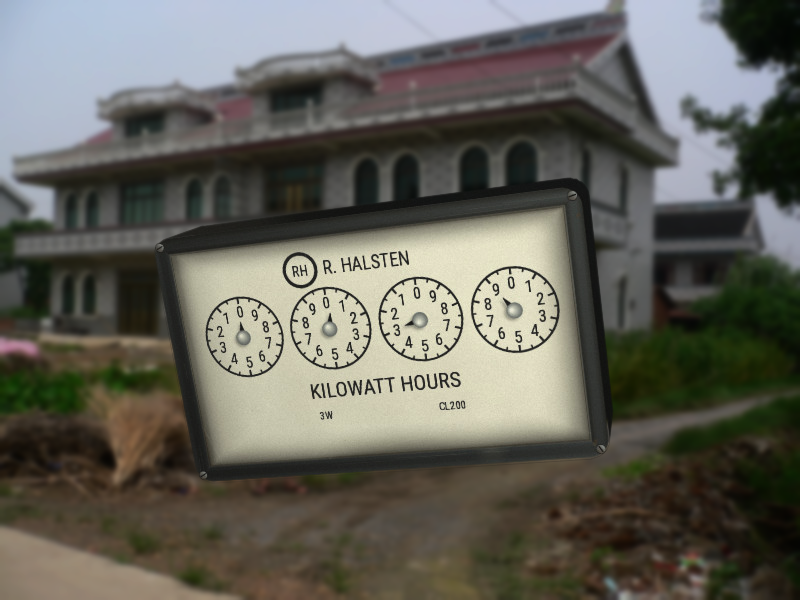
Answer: 29; kWh
